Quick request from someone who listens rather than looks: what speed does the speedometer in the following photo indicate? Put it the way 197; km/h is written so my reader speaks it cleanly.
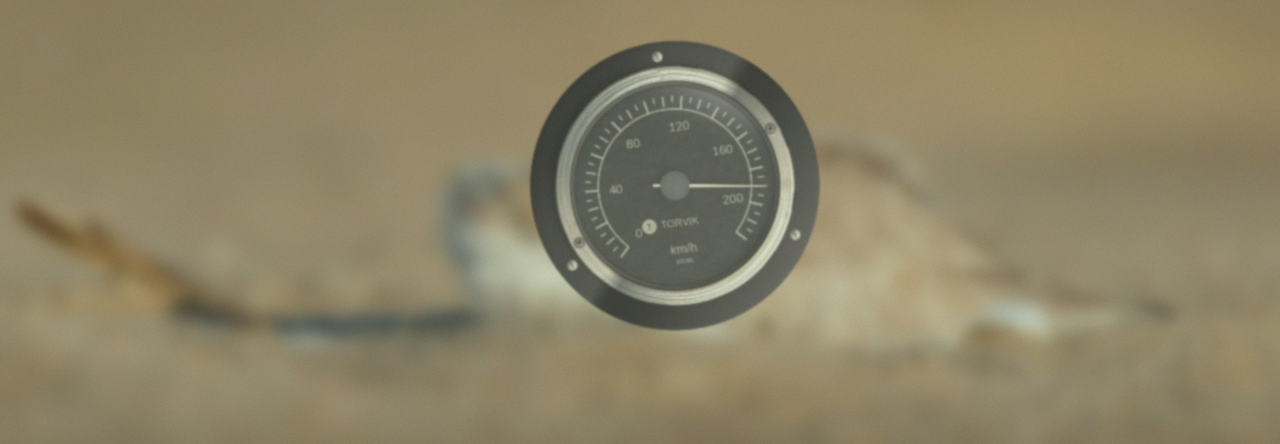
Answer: 190; km/h
